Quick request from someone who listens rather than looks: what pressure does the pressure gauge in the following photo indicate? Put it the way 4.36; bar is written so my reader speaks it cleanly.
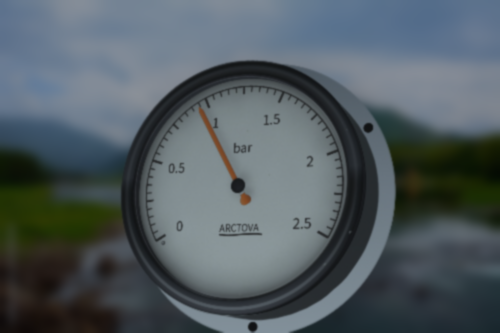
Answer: 0.95; bar
